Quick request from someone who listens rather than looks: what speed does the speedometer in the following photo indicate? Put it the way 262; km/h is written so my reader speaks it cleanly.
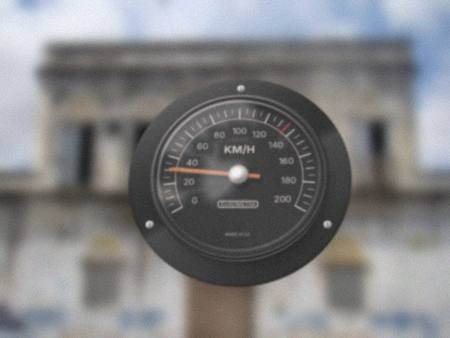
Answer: 30; km/h
